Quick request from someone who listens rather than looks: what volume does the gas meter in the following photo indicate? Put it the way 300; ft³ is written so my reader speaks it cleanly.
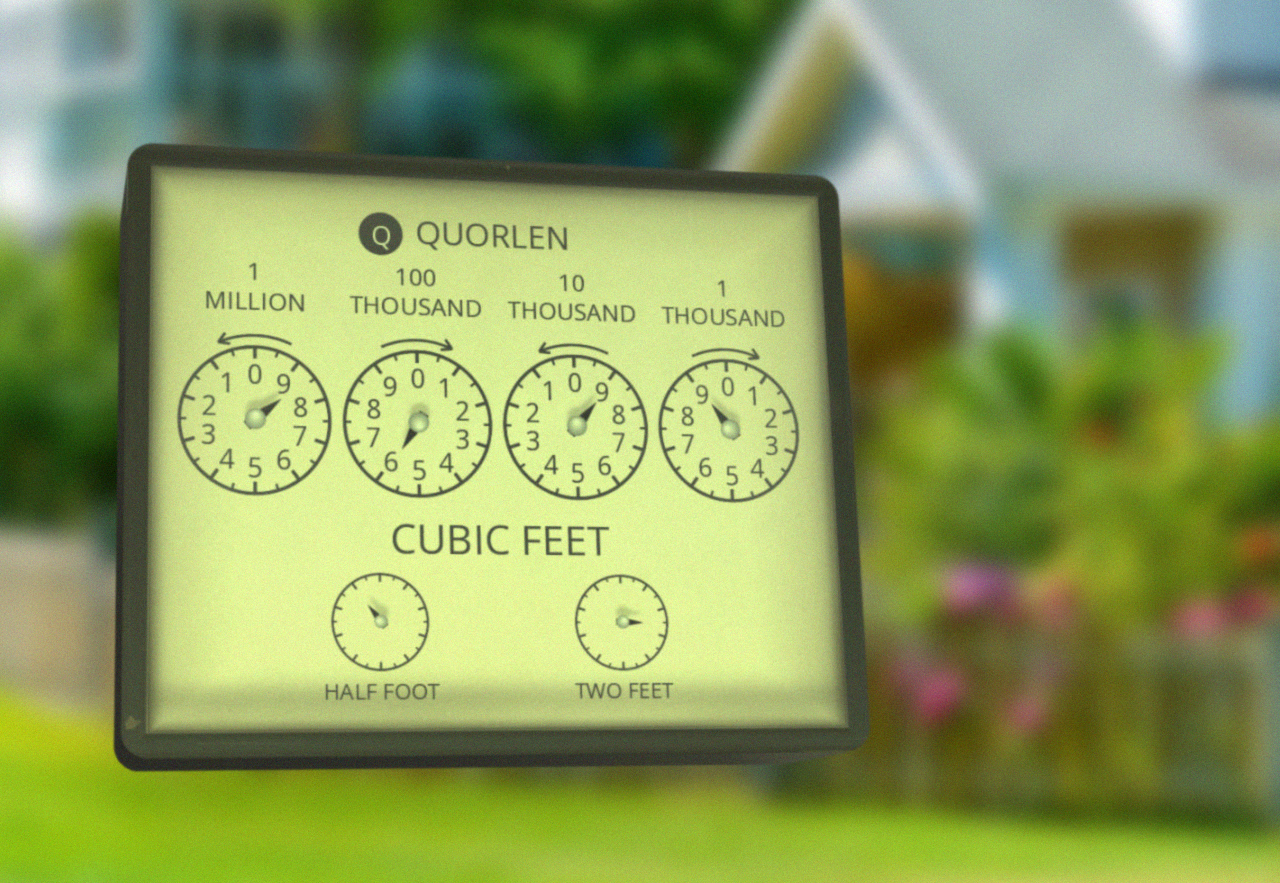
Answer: 858900; ft³
